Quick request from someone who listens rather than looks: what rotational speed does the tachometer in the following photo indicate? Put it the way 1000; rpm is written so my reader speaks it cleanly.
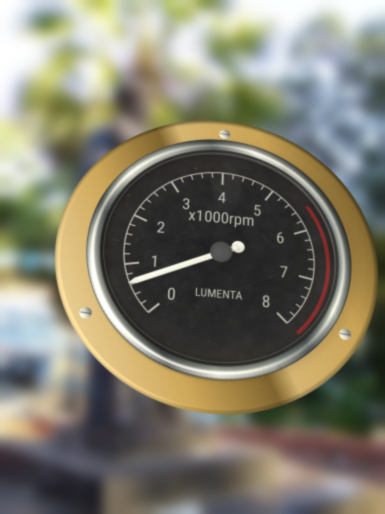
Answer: 600; rpm
